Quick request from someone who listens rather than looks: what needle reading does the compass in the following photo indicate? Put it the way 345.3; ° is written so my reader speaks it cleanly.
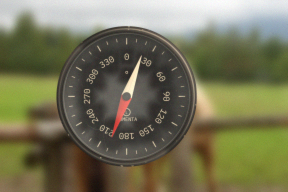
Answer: 200; °
